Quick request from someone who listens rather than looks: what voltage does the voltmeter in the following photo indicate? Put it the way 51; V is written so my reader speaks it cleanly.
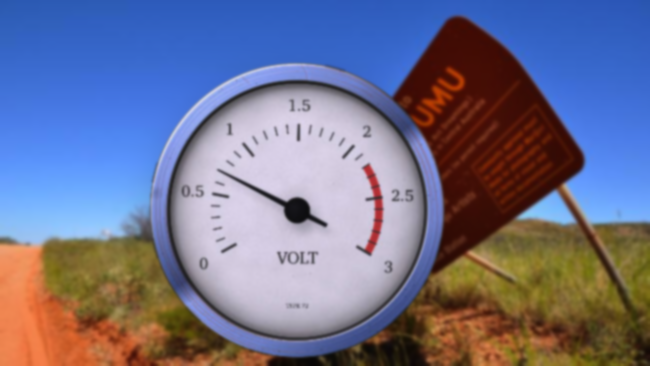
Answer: 0.7; V
